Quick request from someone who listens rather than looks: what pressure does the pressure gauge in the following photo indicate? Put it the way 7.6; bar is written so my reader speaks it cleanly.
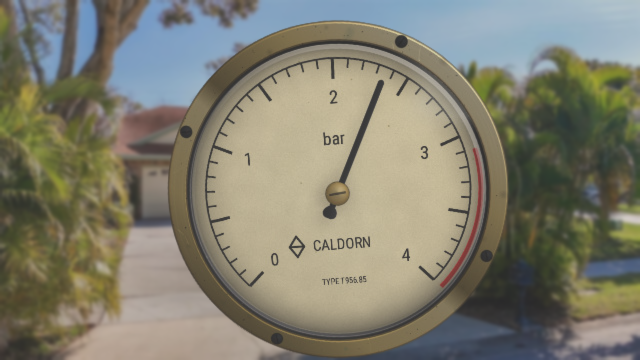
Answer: 2.35; bar
